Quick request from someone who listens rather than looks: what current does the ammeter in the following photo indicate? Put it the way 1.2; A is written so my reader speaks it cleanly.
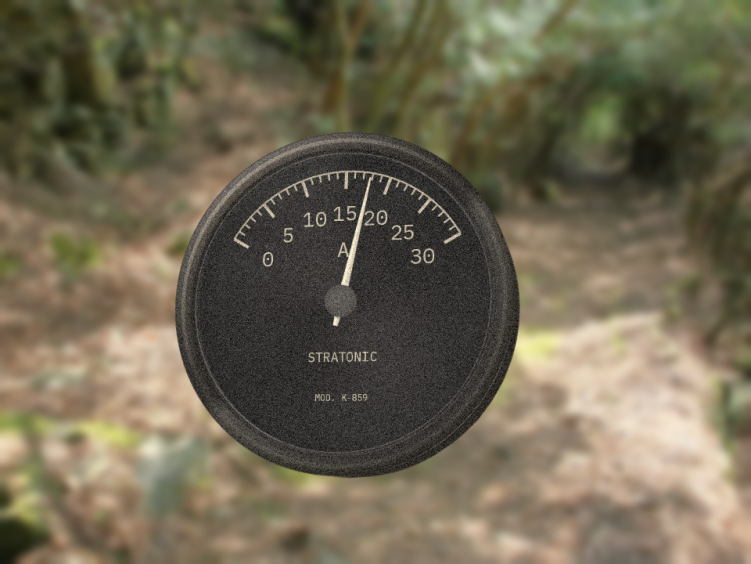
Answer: 18; A
